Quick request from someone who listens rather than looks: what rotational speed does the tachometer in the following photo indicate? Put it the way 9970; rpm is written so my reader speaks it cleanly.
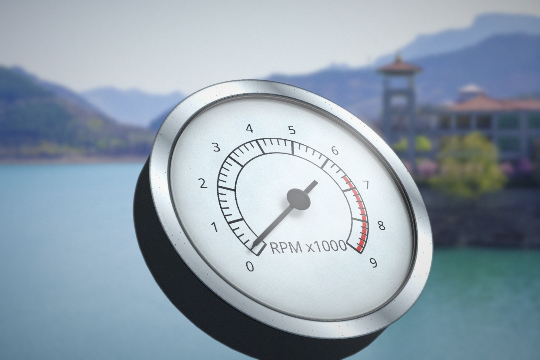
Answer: 200; rpm
